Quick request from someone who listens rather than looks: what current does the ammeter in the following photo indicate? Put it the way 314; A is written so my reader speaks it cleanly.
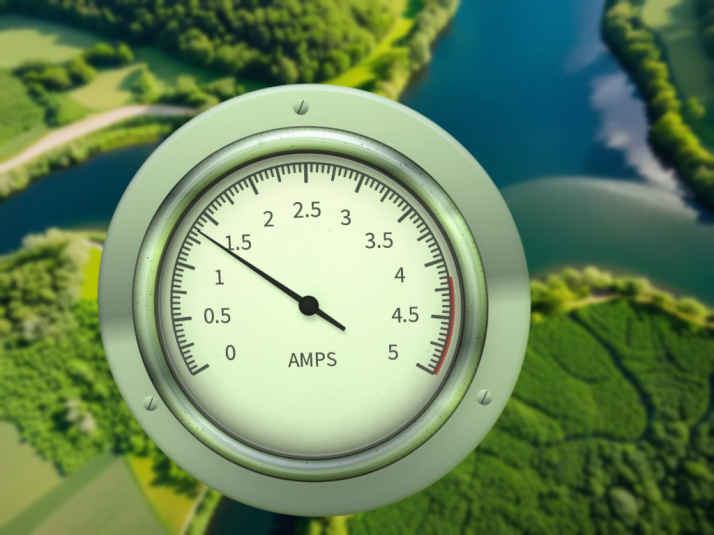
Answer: 1.35; A
